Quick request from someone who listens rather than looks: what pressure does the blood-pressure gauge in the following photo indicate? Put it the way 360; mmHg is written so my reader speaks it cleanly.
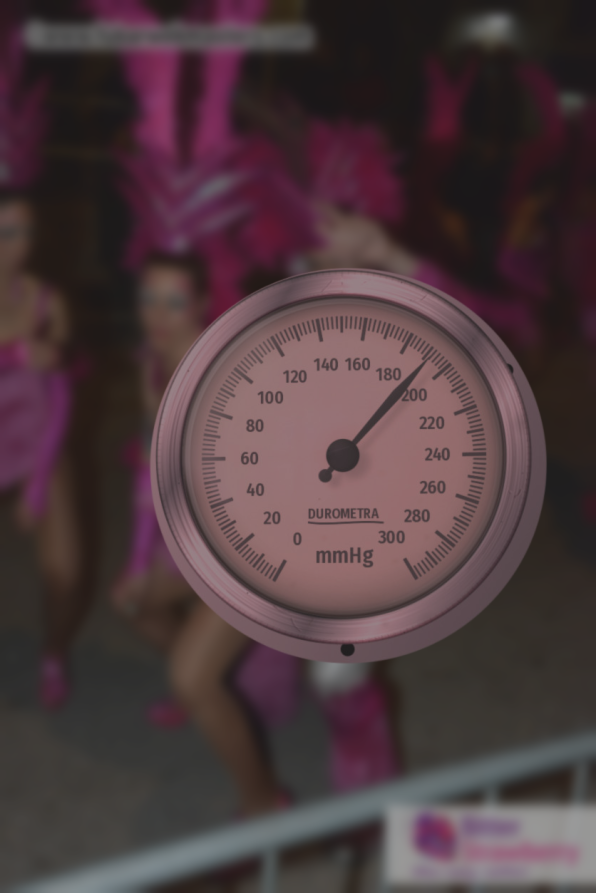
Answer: 192; mmHg
